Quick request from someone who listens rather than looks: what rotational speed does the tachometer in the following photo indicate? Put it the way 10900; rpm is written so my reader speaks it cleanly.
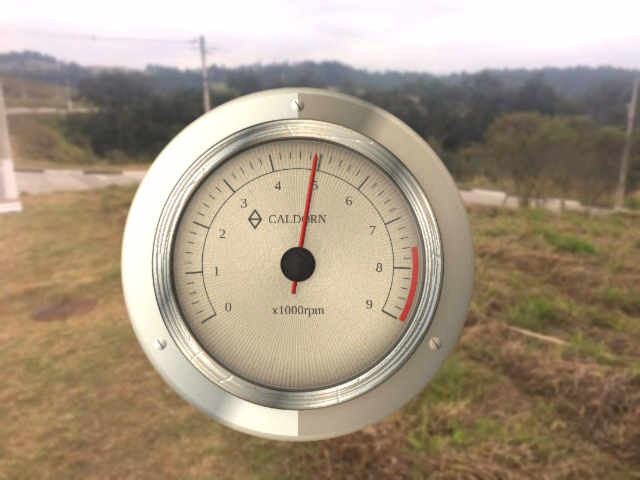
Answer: 4900; rpm
